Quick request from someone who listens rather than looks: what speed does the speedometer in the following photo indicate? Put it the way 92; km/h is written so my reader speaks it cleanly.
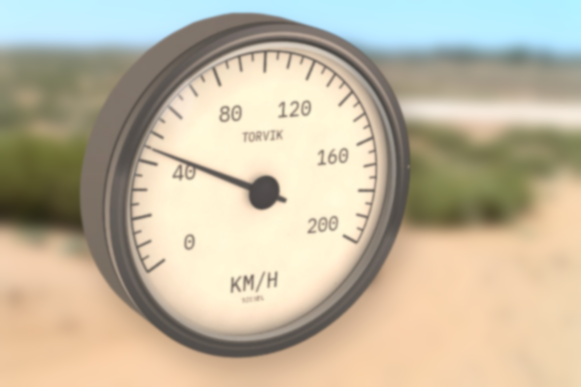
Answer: 45; km/h
